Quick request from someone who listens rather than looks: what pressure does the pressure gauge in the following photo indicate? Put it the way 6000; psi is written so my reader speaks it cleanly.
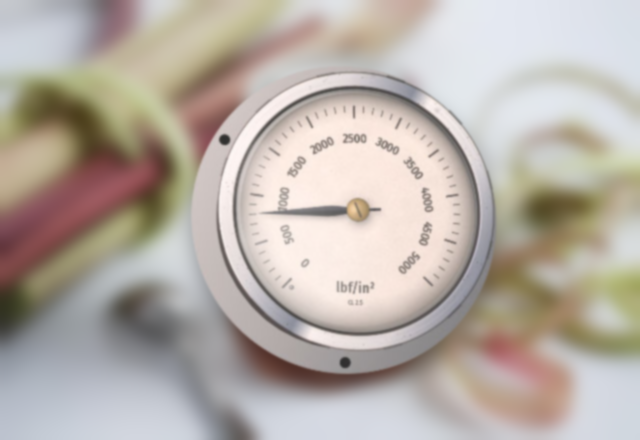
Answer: 800; psi
